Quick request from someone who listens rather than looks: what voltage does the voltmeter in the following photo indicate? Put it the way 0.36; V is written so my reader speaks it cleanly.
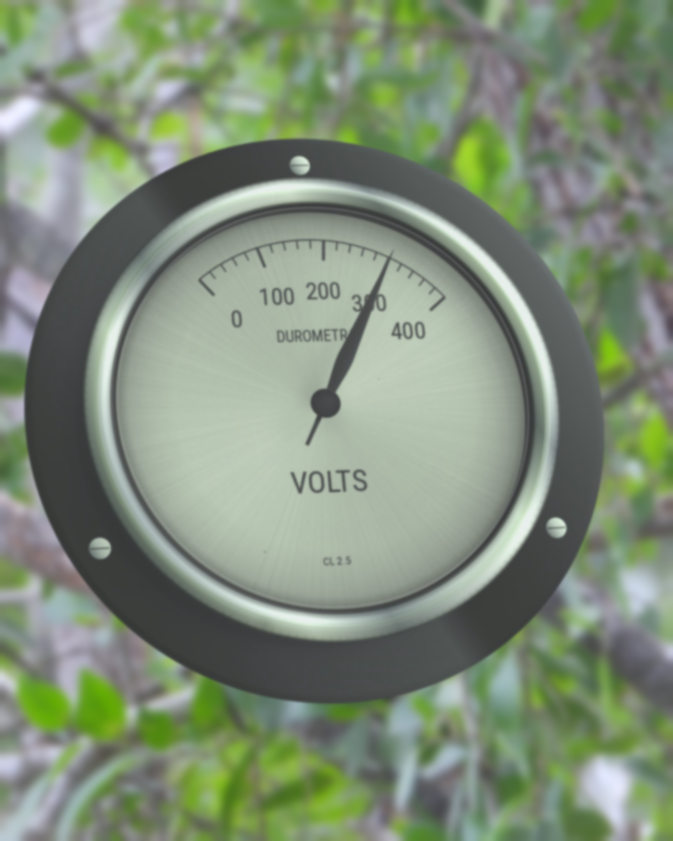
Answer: 300; V
